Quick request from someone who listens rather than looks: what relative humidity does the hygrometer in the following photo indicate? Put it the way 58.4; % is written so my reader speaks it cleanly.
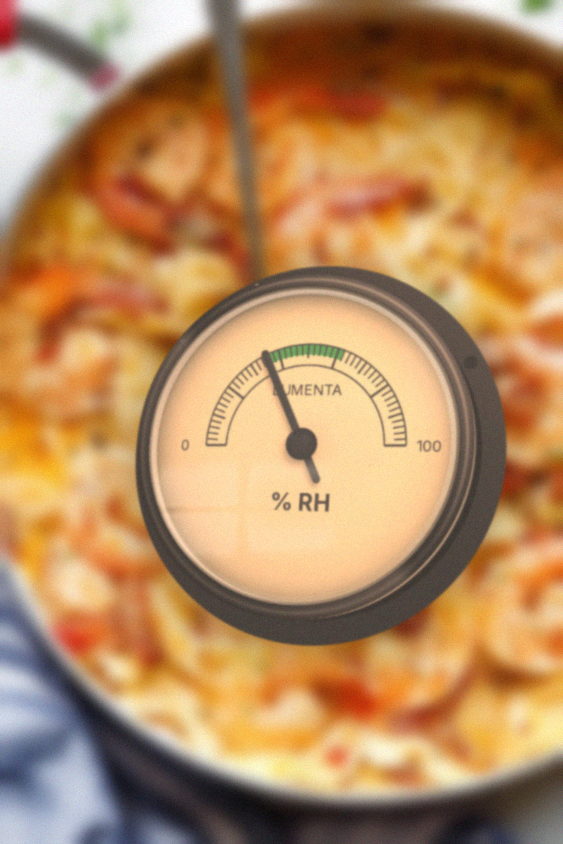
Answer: 36; %
